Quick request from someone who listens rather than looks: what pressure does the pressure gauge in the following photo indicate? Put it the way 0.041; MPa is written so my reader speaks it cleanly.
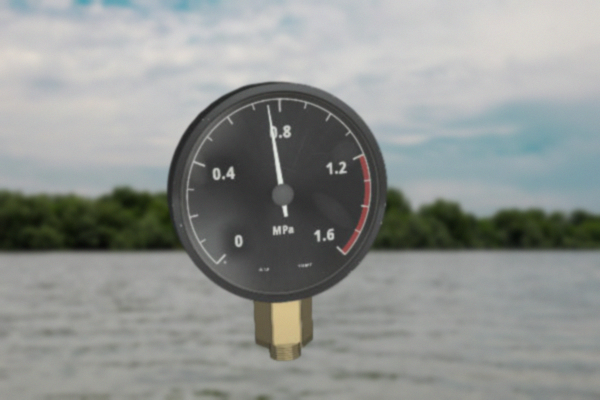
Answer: 0.75; MPa
